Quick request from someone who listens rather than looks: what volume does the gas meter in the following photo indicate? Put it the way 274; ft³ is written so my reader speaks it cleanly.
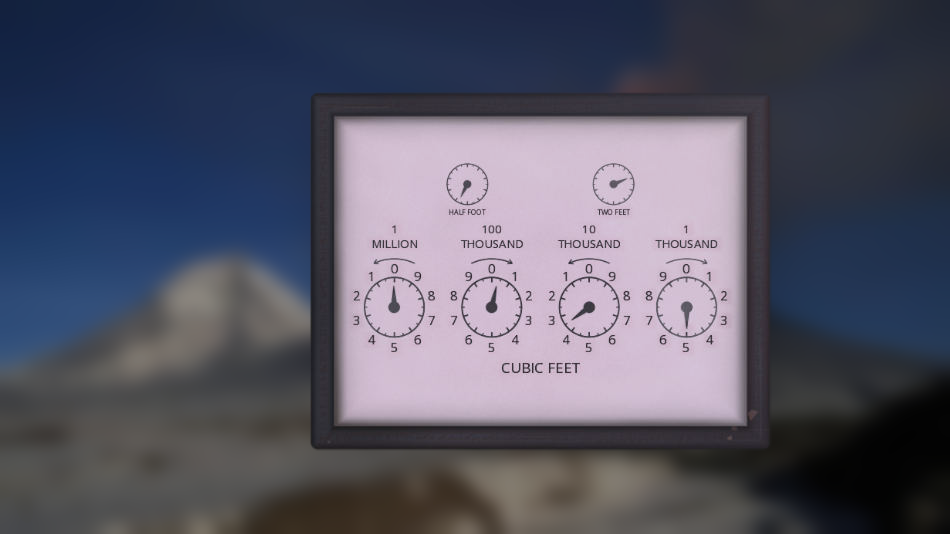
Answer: 3500; ft³
